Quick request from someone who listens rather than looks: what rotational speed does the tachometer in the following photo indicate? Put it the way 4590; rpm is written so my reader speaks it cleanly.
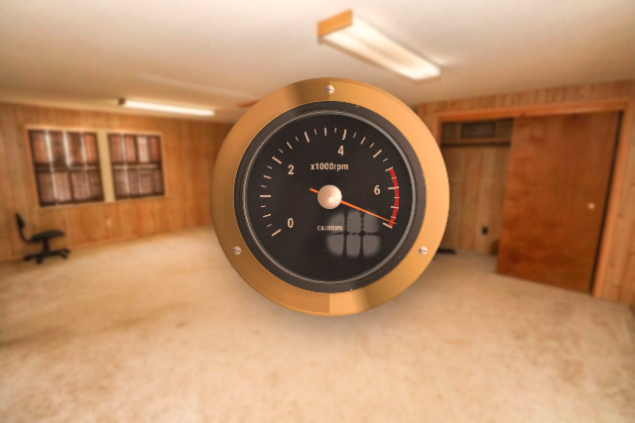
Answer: 6875; rpm
